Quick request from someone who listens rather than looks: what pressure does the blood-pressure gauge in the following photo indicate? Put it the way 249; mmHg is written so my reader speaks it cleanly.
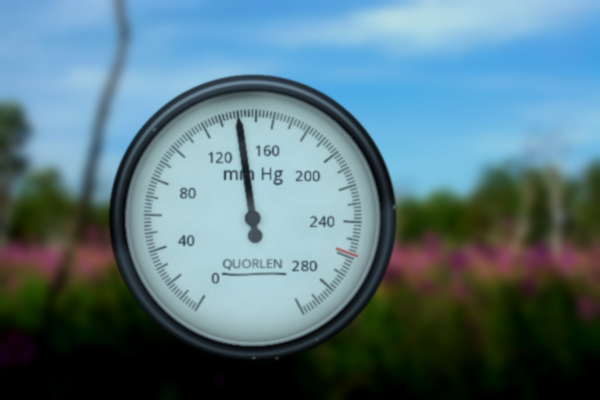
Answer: 140; mmHg
